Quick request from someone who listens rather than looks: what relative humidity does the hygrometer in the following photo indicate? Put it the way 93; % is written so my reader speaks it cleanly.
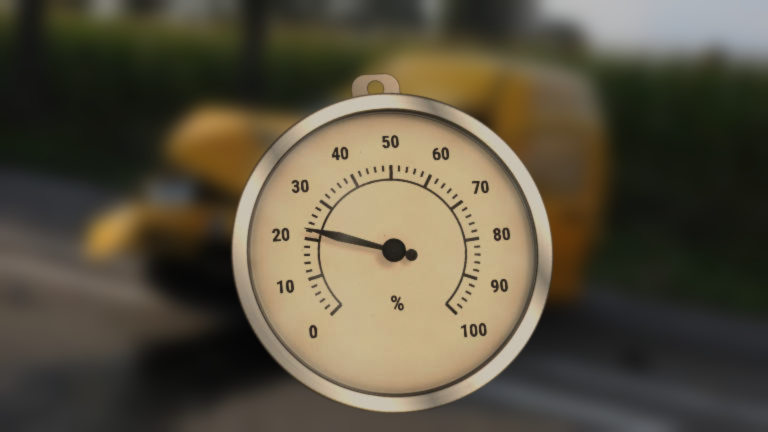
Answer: 22; %
